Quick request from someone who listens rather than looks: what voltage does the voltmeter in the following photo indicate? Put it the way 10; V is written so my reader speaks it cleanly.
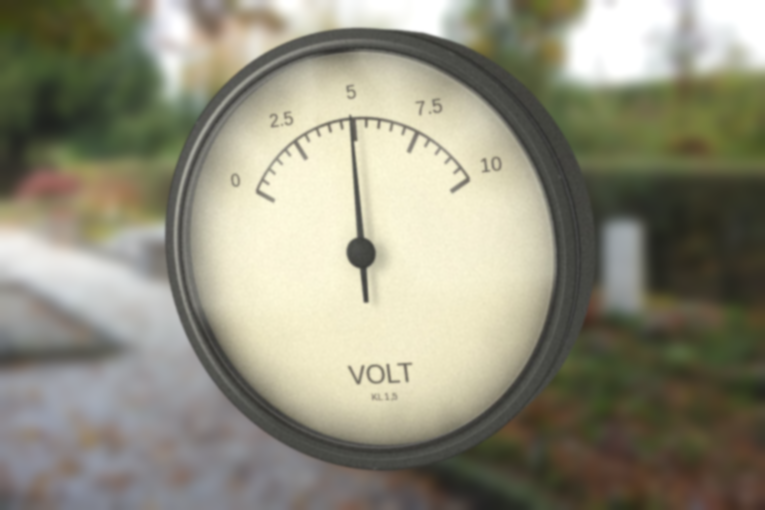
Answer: 5; V
